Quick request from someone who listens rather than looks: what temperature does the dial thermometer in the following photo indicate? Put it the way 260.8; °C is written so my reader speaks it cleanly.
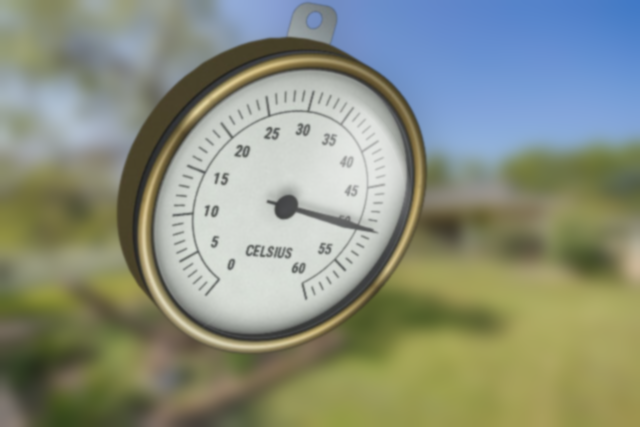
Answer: 50; °C
